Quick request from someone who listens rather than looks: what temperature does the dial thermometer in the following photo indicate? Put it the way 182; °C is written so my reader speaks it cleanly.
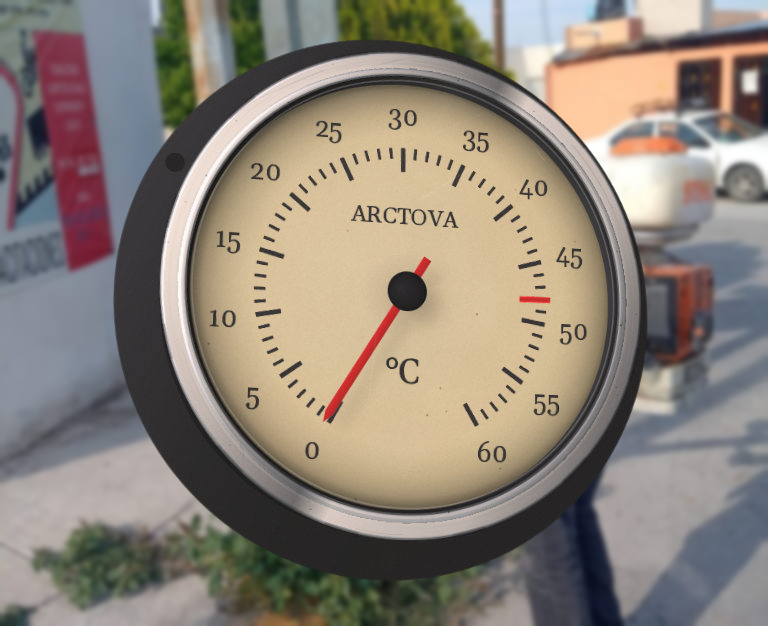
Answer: 0.5; °C
